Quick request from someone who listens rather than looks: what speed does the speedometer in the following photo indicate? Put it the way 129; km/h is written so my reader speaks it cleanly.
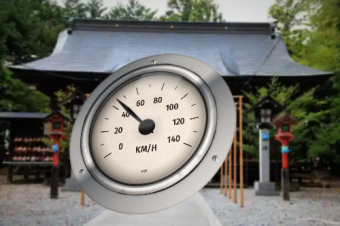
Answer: 45; km/h
